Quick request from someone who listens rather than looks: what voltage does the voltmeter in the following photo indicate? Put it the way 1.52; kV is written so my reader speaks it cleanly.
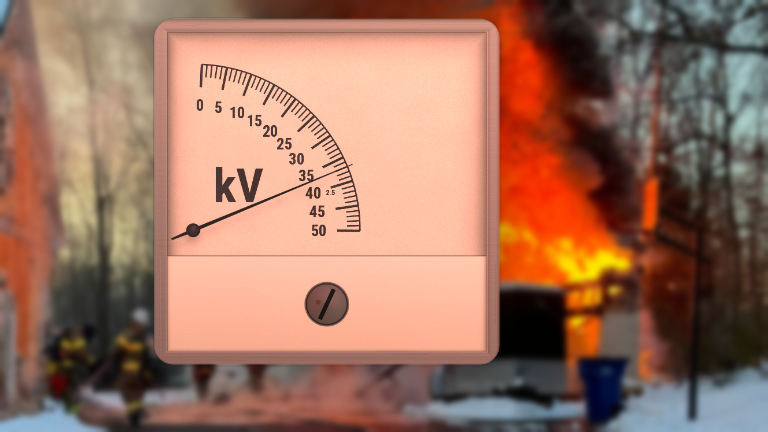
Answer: 37; kV
